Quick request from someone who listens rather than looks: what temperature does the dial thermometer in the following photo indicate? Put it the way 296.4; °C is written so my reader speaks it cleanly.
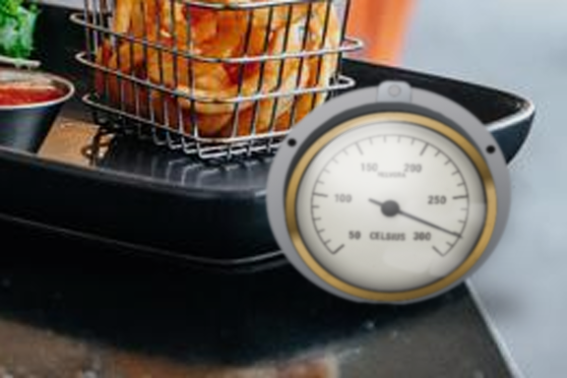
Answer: 280; °C
